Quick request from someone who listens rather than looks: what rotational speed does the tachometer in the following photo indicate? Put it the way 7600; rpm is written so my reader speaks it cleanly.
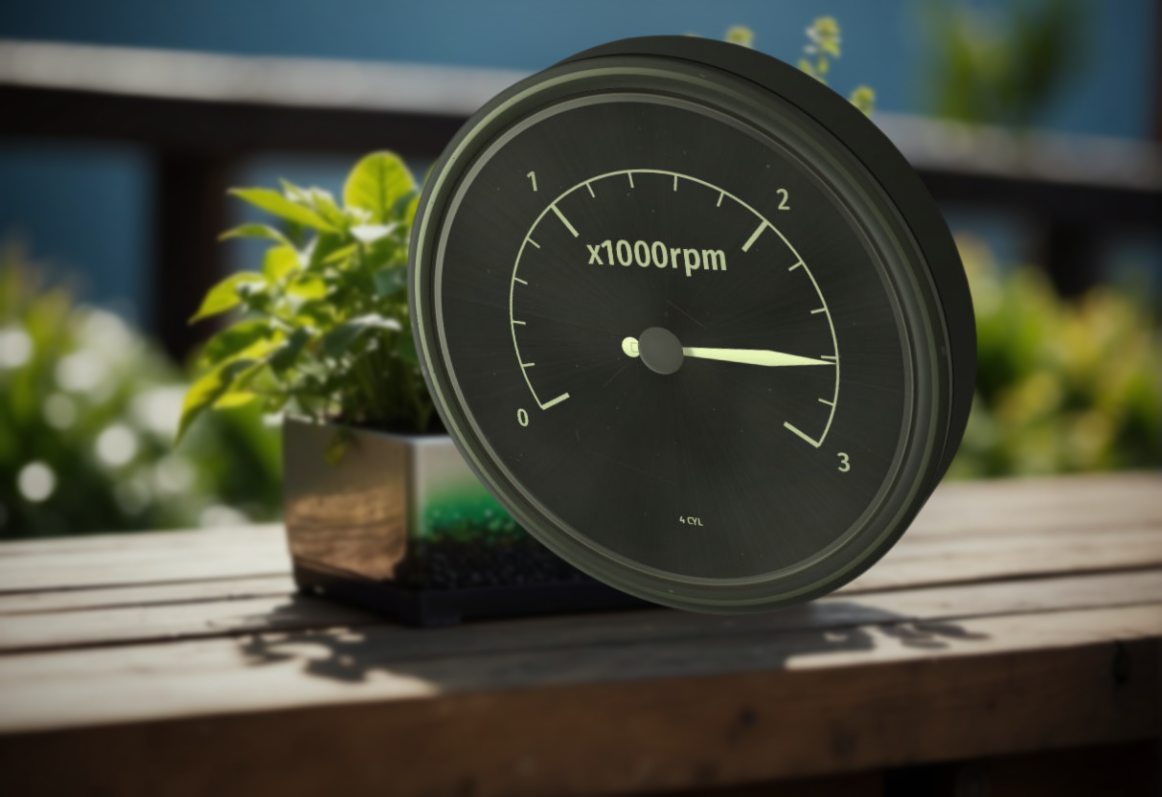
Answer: 2600; rpm
